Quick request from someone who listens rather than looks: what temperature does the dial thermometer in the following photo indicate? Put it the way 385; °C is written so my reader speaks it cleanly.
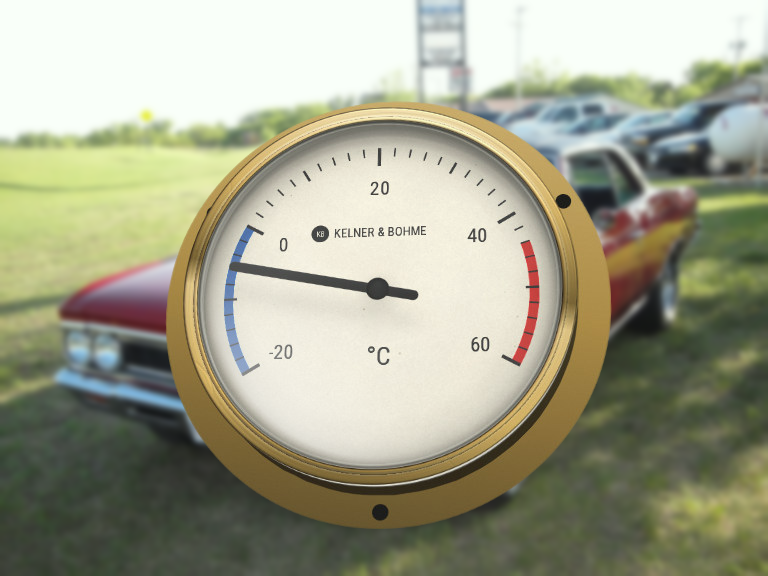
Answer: -6; °C
